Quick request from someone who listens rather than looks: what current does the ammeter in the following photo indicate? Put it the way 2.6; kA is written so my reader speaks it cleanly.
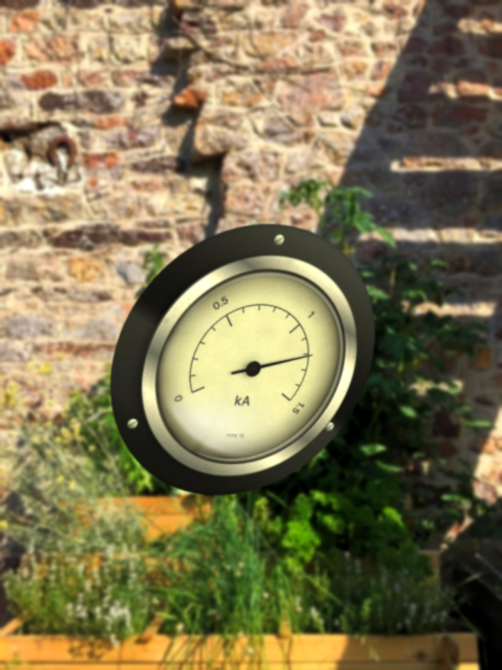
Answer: 1.2; kA
